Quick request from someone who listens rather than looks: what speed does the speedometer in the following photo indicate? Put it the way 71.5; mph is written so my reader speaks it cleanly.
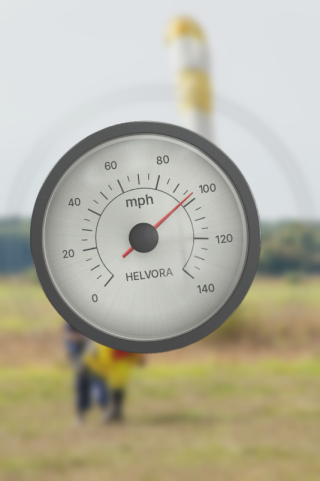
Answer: 97.5; mph
